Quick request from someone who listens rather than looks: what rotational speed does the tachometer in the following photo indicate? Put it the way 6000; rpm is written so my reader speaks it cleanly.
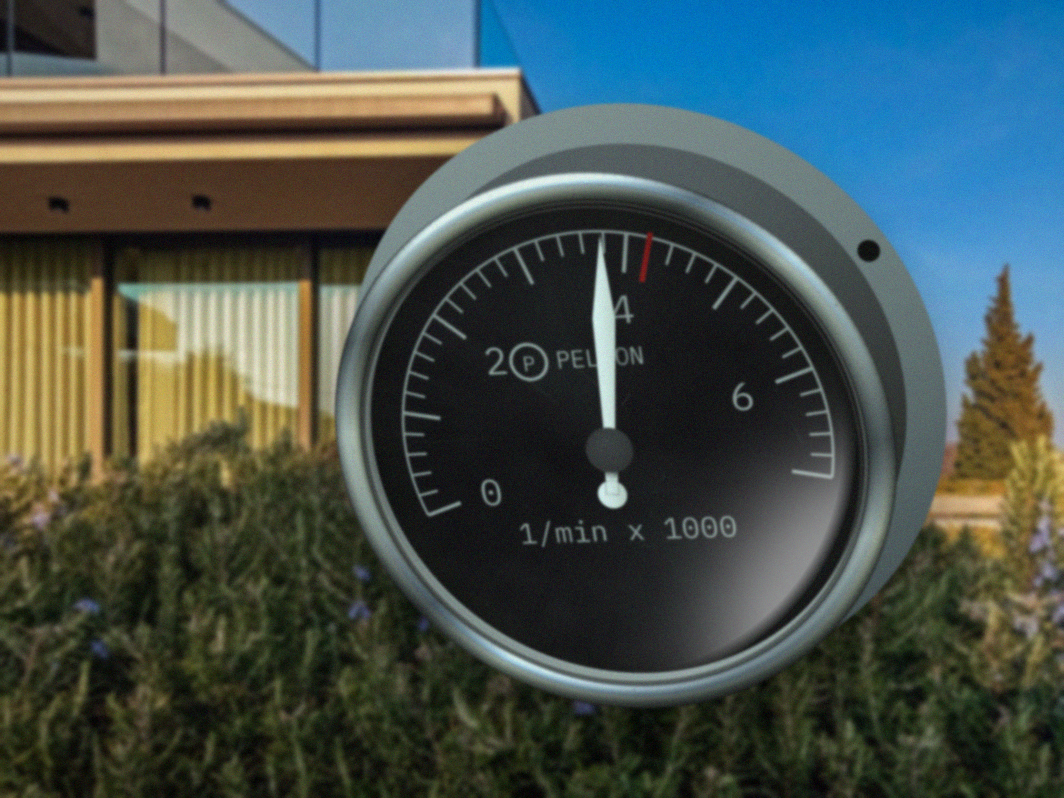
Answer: 3800; rpm
